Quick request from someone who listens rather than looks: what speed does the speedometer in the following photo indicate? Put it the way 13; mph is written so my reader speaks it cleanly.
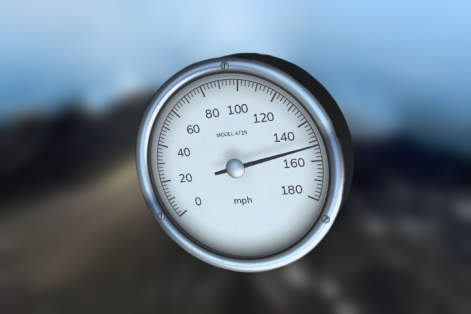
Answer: 152; mph
